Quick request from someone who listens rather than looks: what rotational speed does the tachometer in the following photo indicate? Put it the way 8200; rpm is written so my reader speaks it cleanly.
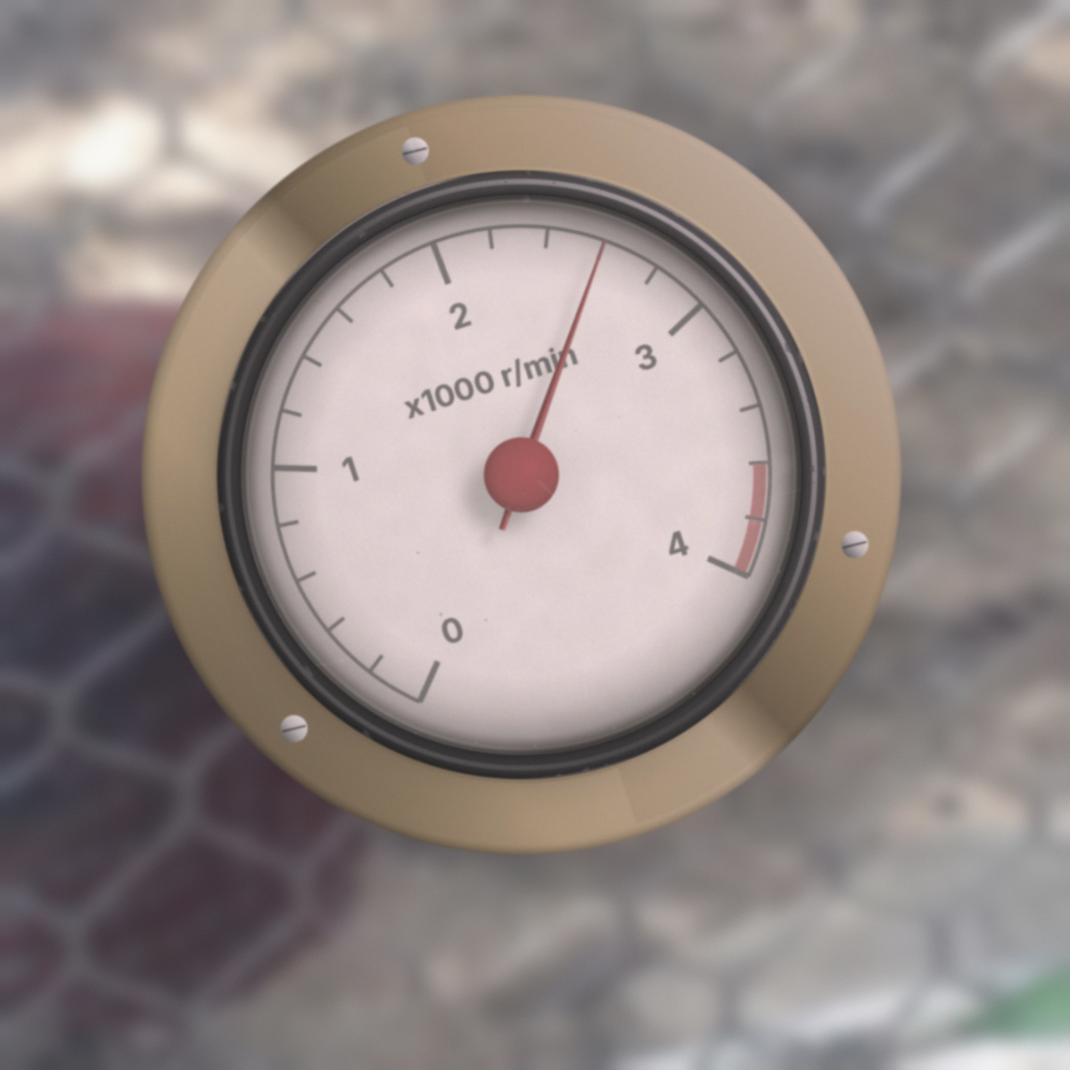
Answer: 2600; rpm
